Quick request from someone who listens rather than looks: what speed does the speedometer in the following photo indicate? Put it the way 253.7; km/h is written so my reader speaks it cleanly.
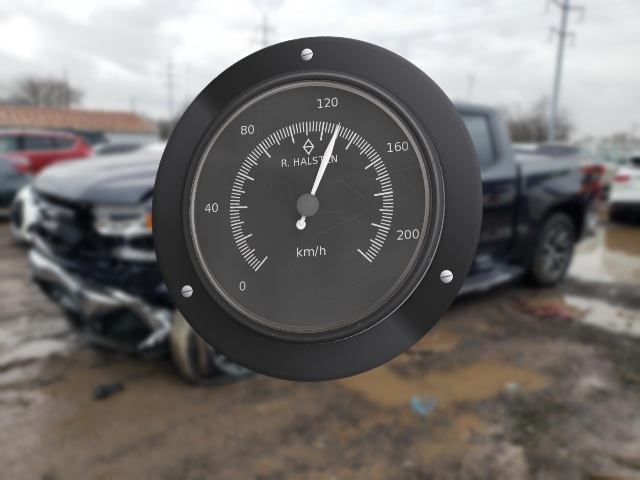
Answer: 130; km/h
